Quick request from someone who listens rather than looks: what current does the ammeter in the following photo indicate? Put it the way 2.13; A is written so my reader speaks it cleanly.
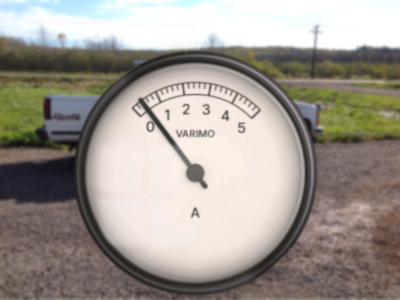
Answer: 0.4; A
